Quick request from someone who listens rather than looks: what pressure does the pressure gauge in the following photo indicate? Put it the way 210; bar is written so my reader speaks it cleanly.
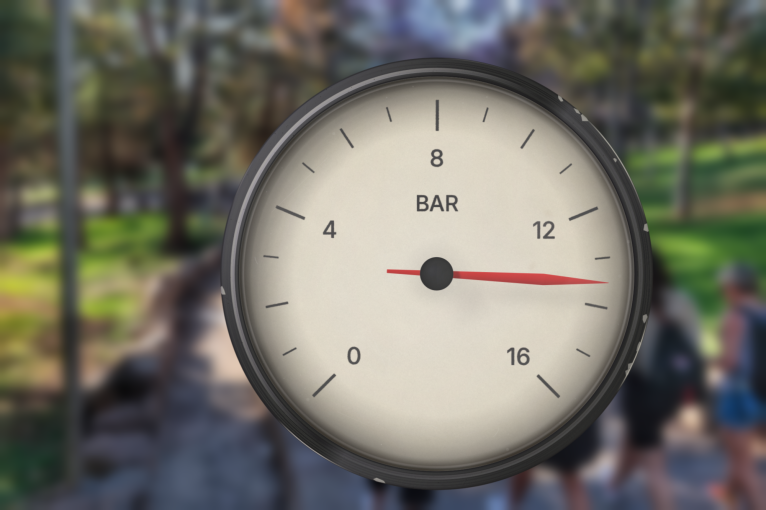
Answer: 13.5; bar
